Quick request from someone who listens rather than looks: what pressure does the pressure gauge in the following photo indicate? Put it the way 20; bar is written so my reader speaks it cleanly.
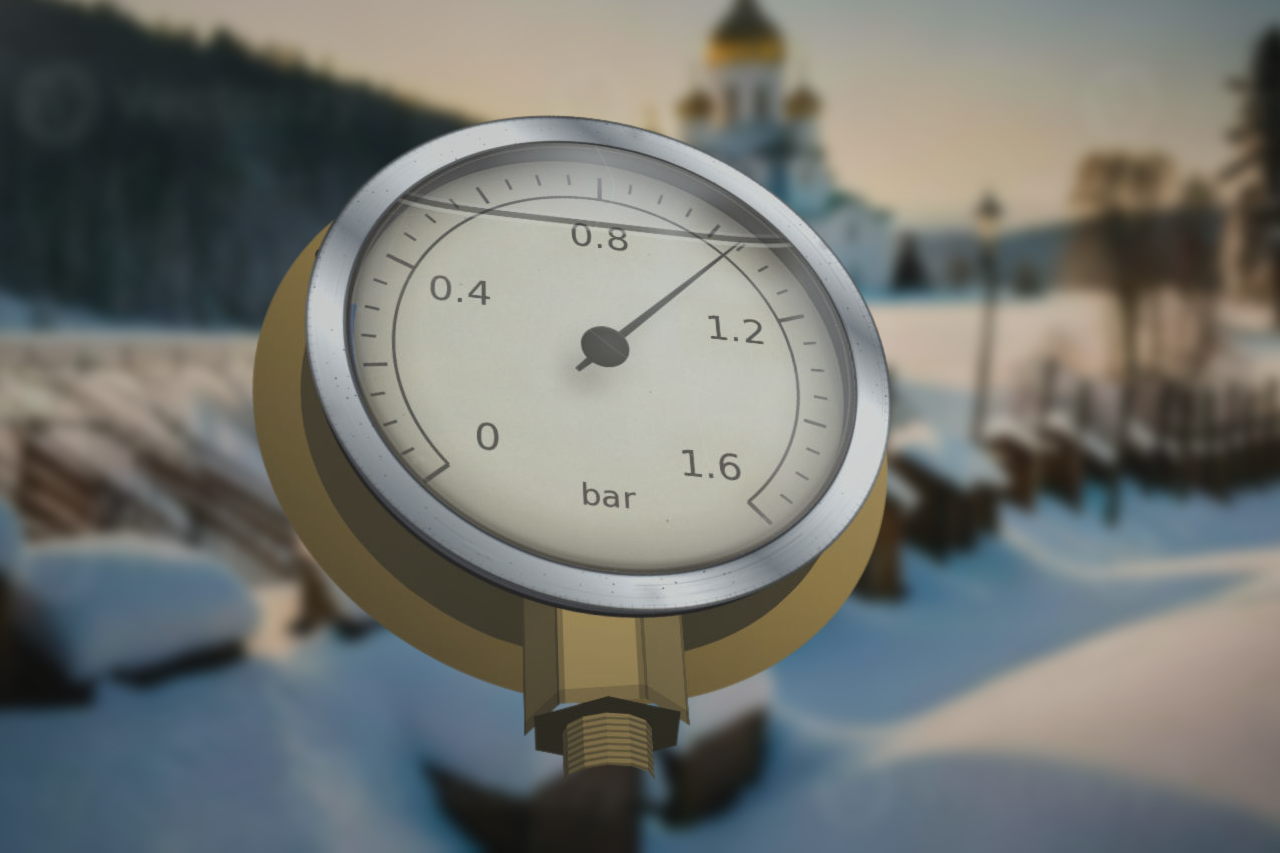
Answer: 1.05; bar
